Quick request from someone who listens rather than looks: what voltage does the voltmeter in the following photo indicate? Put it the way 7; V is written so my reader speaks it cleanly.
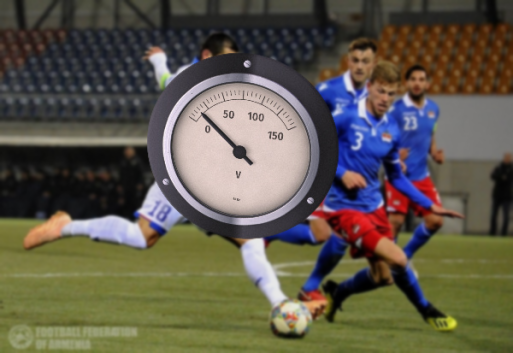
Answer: 15; V
